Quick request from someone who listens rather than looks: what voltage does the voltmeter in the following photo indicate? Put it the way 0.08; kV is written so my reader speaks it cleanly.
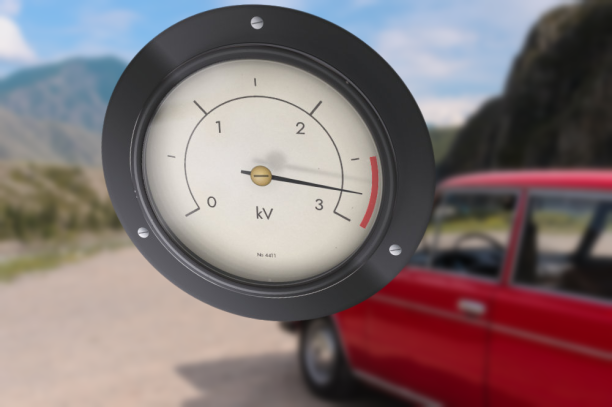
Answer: 2.75; kV
